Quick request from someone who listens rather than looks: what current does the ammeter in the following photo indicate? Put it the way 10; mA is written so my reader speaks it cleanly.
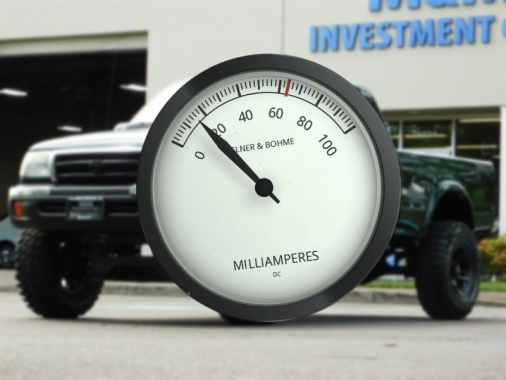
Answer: 16; mA
